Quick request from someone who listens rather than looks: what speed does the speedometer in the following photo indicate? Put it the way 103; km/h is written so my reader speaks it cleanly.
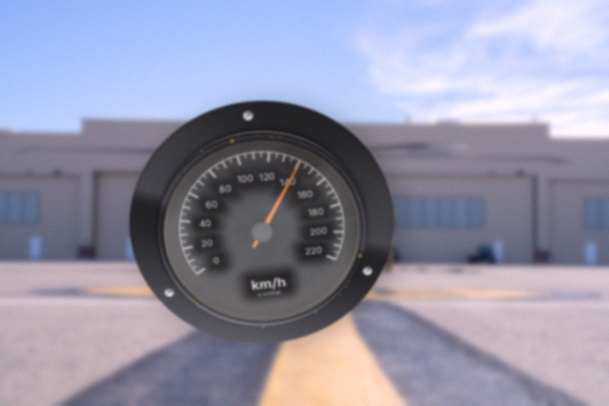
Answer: 140; km/h
